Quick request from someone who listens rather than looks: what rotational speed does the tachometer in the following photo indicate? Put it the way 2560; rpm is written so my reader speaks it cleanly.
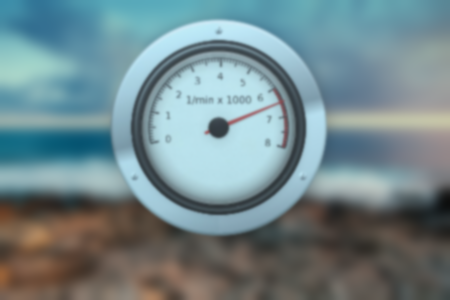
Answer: 6500; rpm
